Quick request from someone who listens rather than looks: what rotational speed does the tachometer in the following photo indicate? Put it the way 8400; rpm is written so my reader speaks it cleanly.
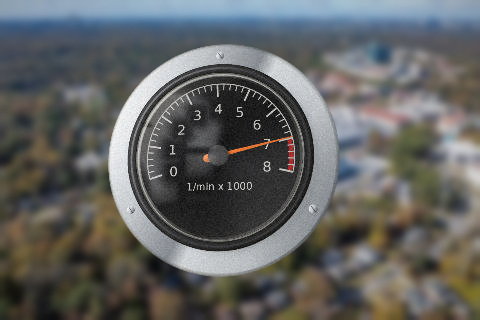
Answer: 7000; rpm
